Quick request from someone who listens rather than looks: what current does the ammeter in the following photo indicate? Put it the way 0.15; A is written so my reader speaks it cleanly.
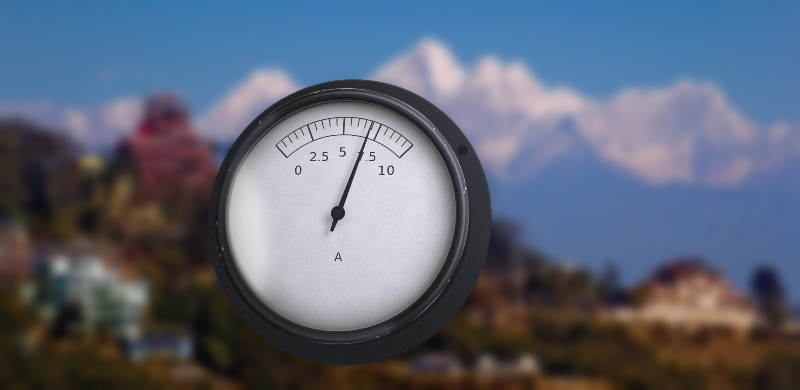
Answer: 7; A
